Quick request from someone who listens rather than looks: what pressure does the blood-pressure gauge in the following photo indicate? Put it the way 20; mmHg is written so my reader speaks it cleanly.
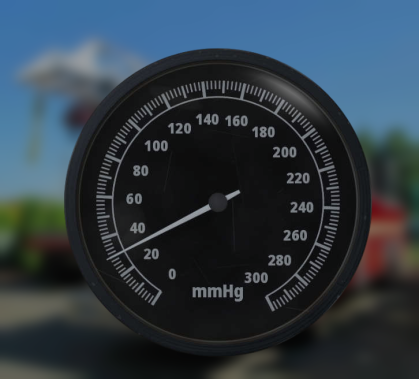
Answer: 30; mmHg
